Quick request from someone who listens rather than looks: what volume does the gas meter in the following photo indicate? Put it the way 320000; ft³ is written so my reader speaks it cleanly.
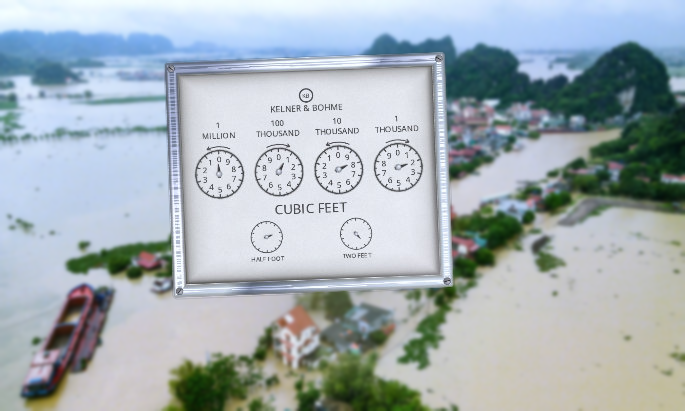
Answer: 8200; ft³
